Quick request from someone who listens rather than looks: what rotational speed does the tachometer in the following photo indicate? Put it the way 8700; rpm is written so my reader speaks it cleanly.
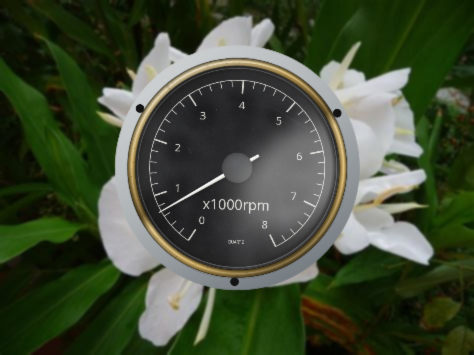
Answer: 700; rpm
